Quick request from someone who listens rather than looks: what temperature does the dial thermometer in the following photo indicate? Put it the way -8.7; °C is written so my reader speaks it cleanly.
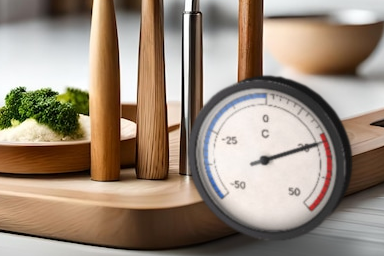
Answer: 25; °C
